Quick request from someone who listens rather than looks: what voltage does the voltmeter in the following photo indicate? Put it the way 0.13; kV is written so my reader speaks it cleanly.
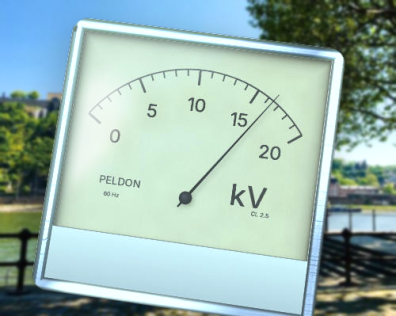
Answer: 16.5; kV
